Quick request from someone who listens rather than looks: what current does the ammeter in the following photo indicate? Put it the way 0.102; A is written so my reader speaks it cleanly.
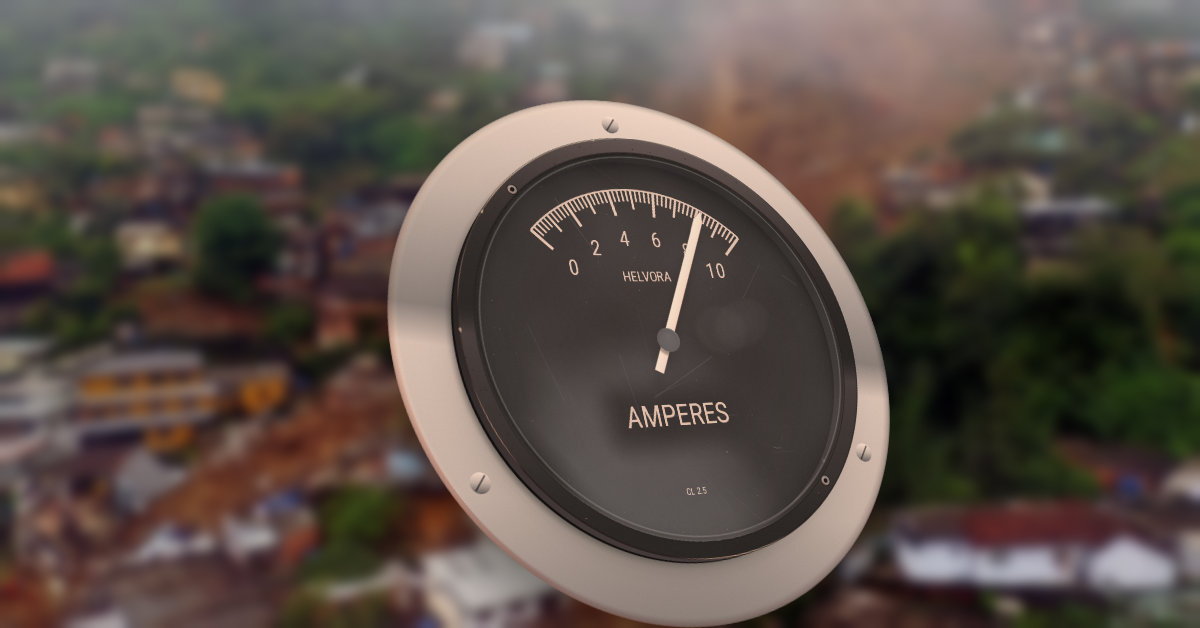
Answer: 8; A
